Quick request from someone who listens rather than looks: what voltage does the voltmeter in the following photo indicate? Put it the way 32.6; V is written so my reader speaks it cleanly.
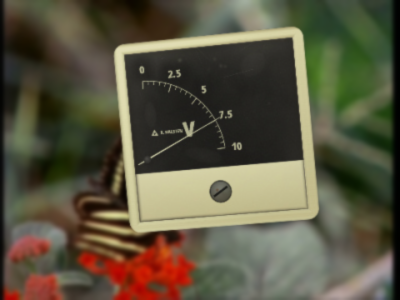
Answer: 7.5; V
